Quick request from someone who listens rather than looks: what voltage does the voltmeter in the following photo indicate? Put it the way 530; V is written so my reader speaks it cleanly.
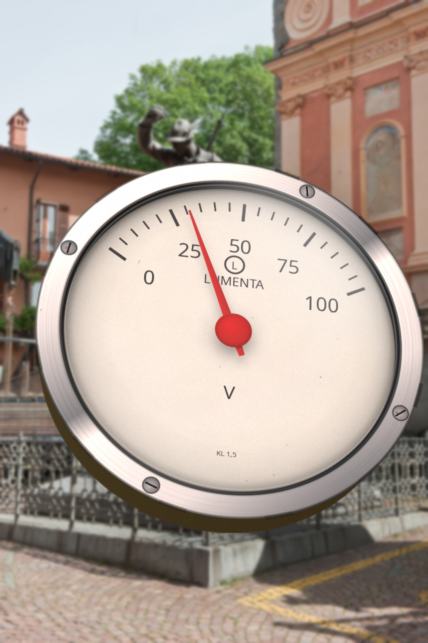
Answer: 30; V
